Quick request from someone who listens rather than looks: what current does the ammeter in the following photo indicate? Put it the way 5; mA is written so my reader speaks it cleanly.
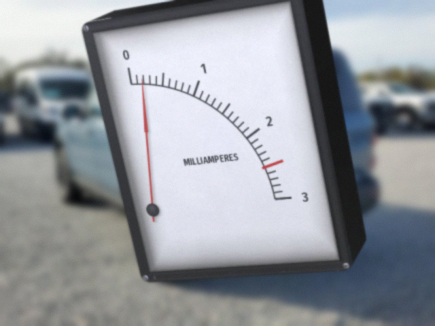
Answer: 0.2; mA
